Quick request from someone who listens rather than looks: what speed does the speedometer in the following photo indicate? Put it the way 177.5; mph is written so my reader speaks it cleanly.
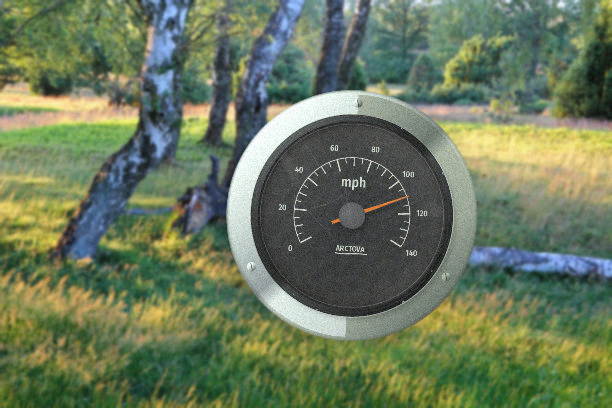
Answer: 110; mph
